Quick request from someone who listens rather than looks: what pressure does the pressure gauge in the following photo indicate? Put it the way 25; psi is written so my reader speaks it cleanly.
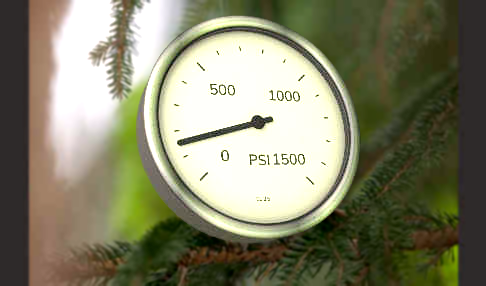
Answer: 150; psi
